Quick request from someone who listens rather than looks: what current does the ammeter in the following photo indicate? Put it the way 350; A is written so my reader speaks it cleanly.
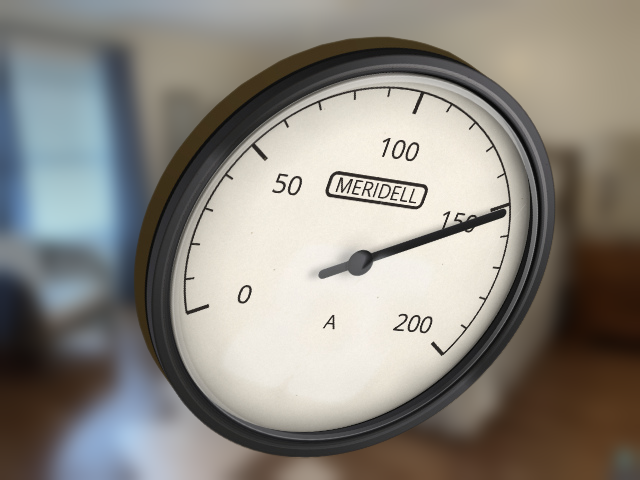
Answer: 150; A
